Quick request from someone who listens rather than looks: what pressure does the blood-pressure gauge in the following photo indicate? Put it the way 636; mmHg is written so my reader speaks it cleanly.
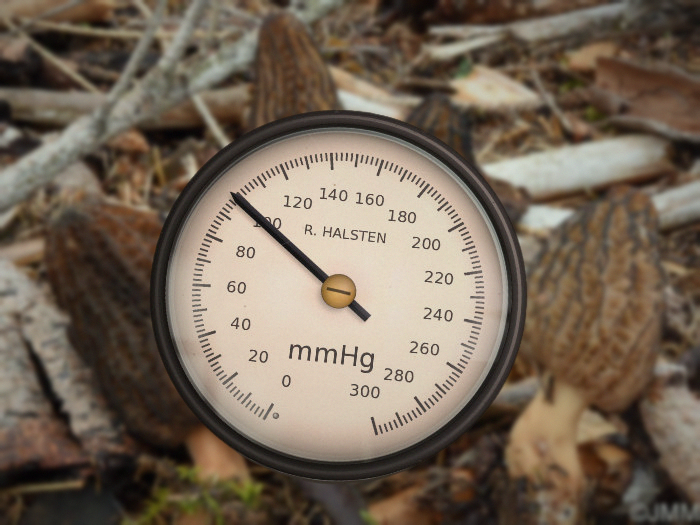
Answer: 98; mmHg
